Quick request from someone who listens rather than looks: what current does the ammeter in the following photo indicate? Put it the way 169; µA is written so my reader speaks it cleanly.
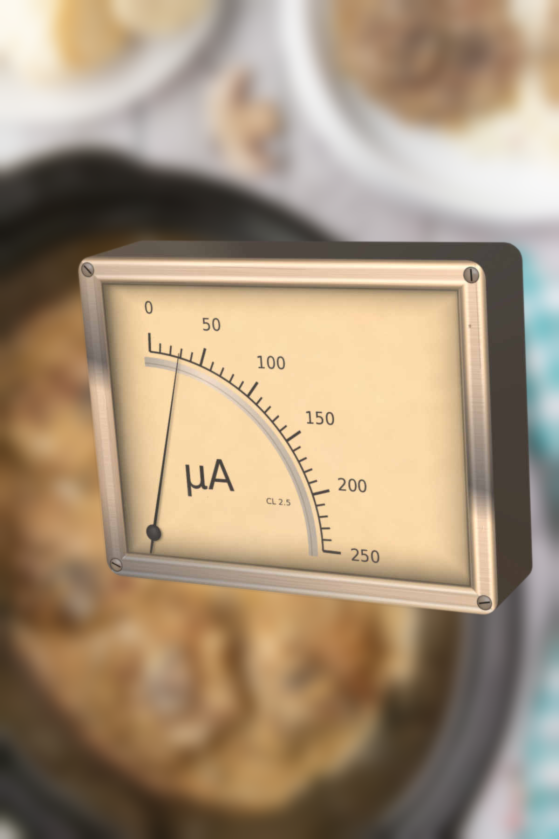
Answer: 30; µA
